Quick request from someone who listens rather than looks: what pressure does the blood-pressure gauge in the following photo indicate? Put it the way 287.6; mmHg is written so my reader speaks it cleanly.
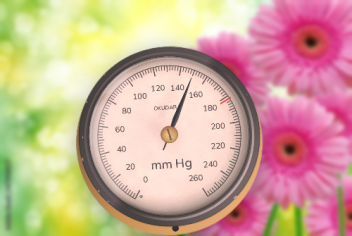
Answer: 150; mmHg
